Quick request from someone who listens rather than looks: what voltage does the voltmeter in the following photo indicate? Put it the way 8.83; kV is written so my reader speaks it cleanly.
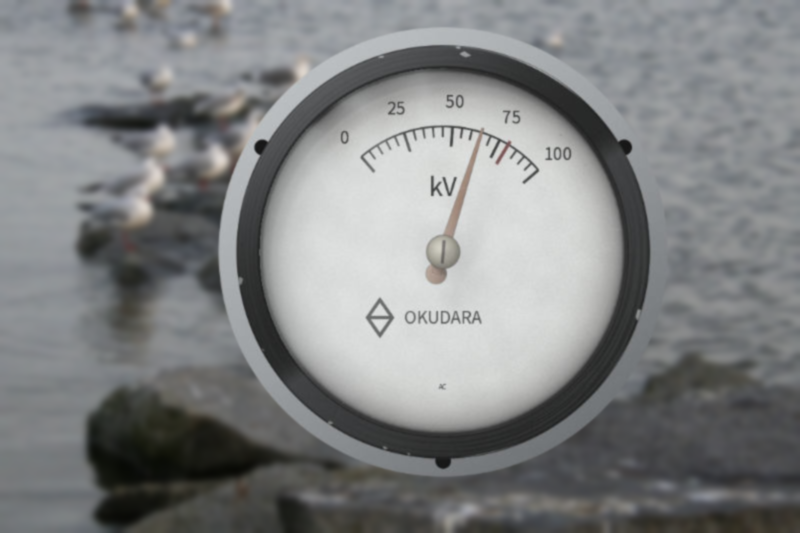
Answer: 65; kV
